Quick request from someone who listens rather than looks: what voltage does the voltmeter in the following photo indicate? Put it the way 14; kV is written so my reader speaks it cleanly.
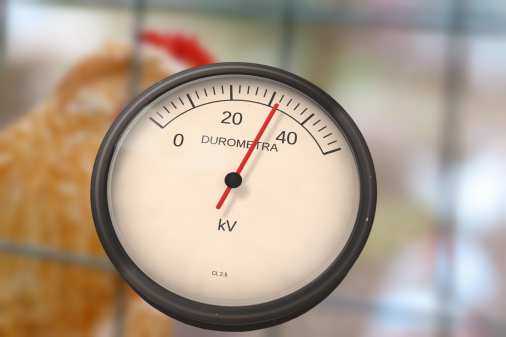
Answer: 32; kV
